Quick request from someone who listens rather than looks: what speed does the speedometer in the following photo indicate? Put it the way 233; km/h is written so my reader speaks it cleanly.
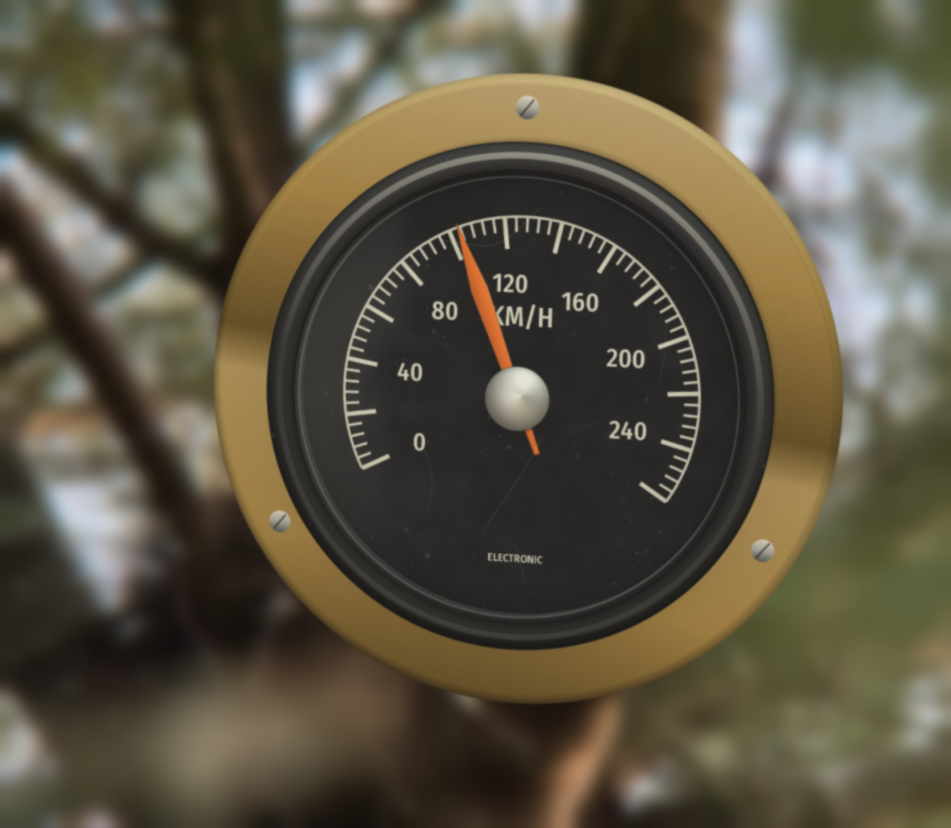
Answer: 104; km/h
